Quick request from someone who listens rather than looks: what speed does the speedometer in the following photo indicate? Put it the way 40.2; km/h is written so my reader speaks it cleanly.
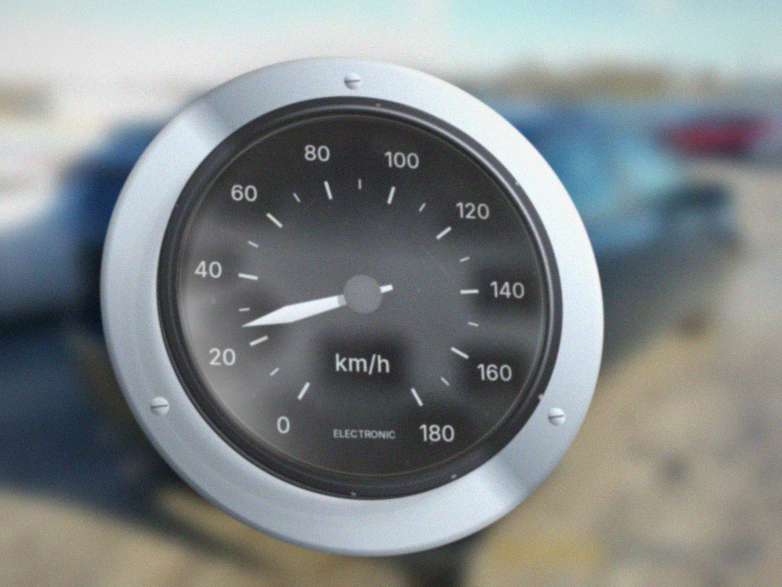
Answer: 25; km/h
